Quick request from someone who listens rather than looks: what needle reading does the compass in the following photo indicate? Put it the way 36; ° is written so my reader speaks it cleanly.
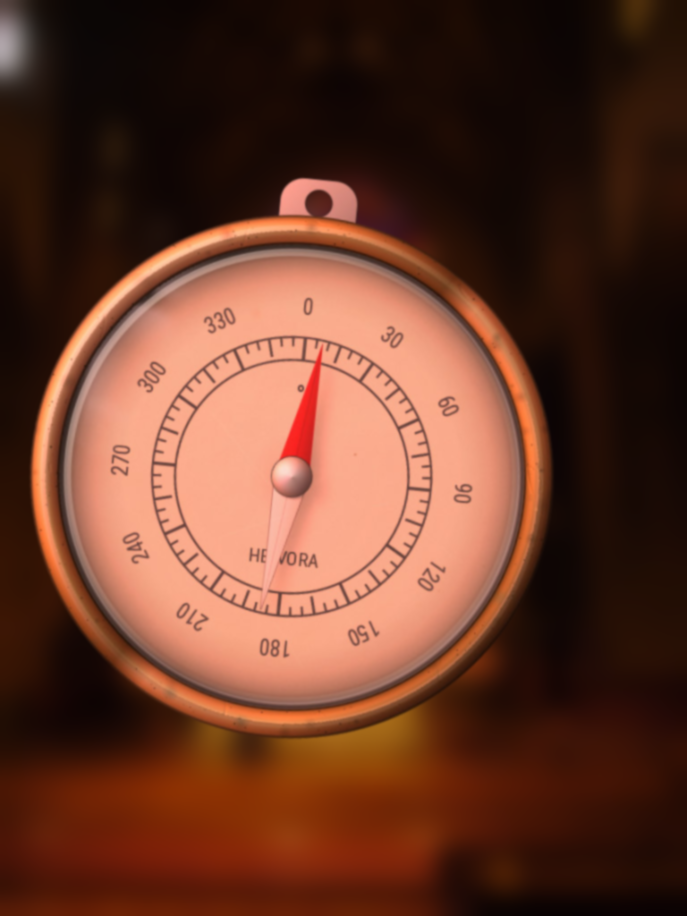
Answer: 7.5; °
